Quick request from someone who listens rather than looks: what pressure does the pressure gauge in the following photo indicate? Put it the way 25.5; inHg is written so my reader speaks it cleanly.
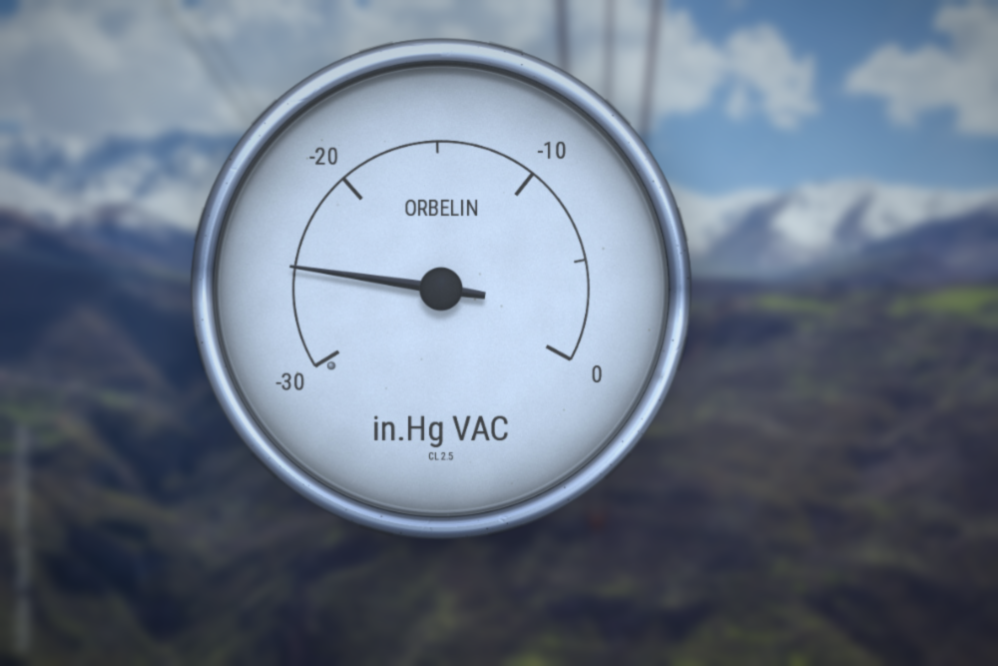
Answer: -25; inHg
